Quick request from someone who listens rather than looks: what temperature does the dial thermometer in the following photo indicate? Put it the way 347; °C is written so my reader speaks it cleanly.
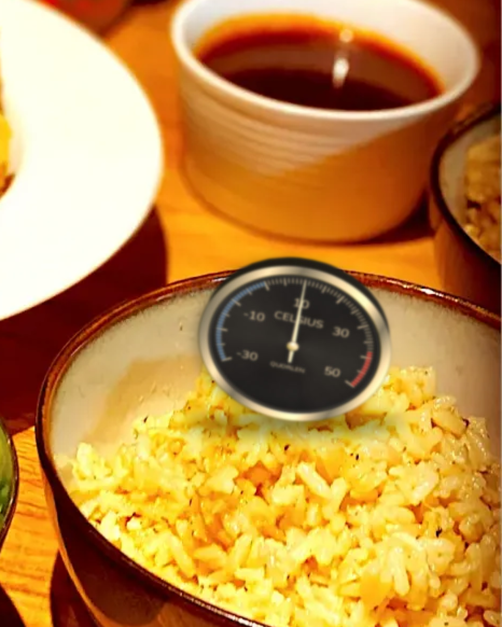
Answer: 10; °C
